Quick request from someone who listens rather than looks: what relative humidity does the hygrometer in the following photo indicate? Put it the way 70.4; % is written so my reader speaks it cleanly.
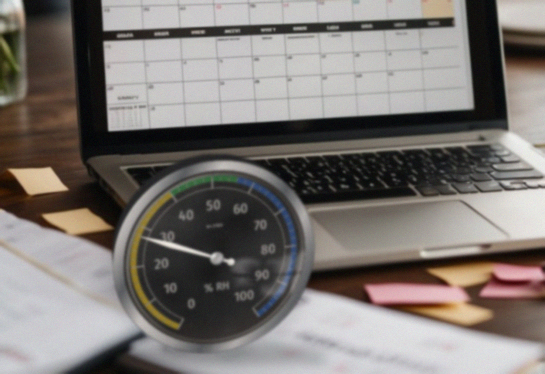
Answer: 28; %
